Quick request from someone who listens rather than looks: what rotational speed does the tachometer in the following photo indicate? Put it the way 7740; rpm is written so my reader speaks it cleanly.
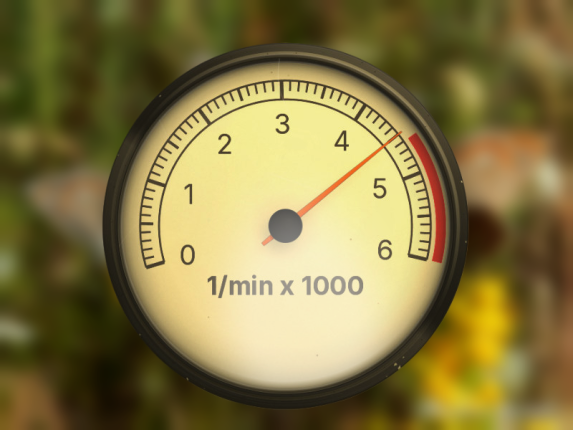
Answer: 4500; rpm
